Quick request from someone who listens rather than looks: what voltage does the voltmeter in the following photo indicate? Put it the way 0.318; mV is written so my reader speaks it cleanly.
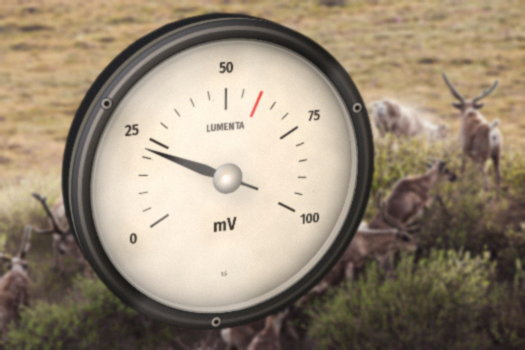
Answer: 22.5; mV
